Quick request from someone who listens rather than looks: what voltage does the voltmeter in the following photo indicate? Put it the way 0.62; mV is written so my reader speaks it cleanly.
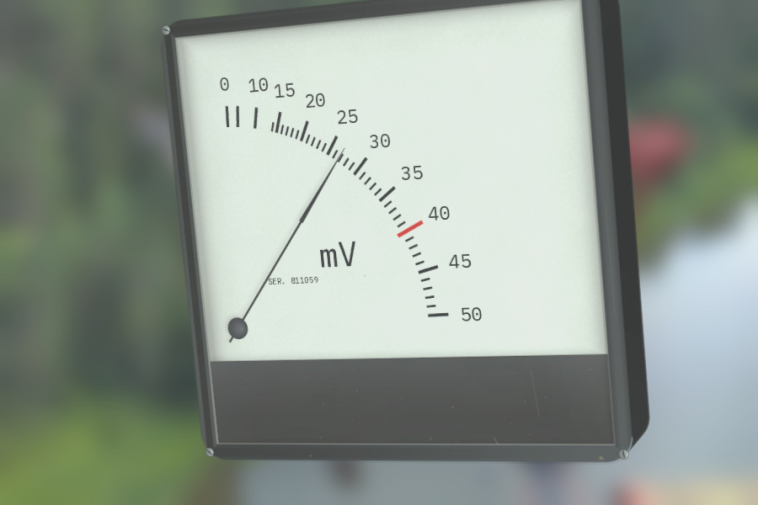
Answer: 27; mV
